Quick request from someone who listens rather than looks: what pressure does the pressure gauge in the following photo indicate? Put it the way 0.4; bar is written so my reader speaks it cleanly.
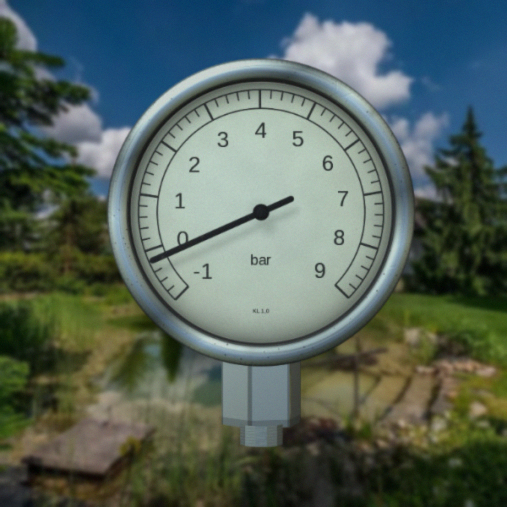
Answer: -0.2; bar
